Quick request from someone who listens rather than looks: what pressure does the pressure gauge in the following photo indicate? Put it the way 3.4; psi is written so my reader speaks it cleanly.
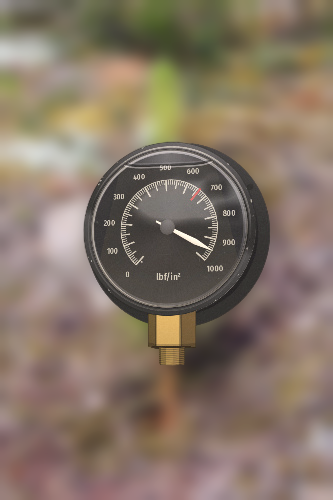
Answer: 950; psi
